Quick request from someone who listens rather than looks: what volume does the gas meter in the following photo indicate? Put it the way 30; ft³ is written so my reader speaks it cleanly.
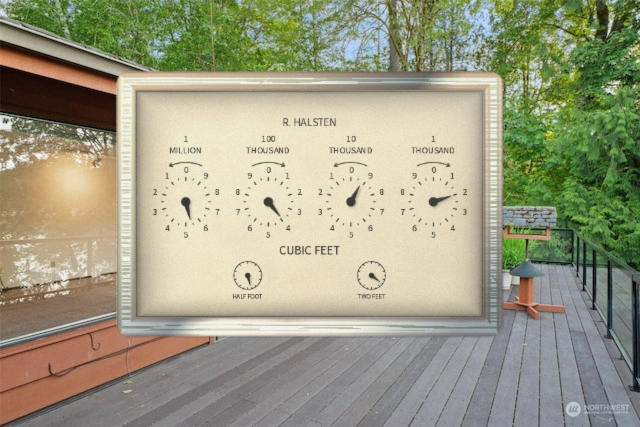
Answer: 539200; ft³
